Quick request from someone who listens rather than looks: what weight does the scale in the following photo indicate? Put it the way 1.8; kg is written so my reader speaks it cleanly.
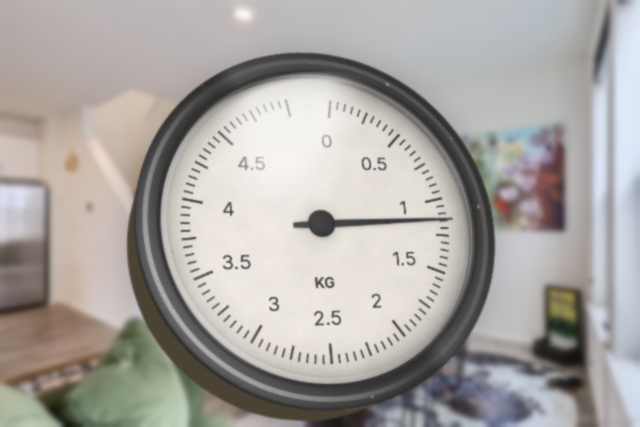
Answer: 1.15; kg
